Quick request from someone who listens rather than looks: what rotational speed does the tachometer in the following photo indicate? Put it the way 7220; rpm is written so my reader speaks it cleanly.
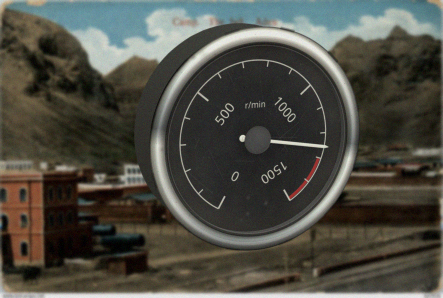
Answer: 1250; rpm
